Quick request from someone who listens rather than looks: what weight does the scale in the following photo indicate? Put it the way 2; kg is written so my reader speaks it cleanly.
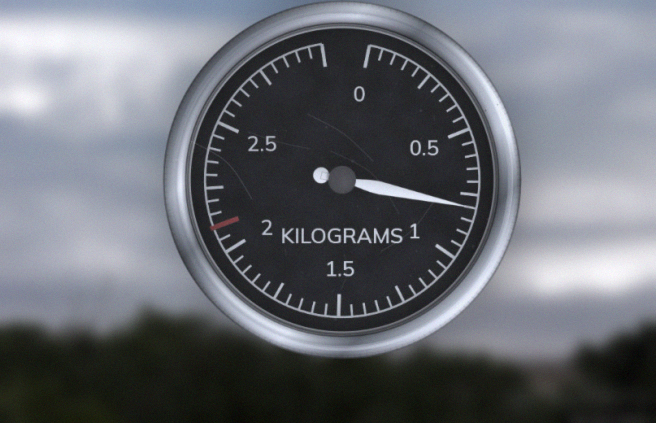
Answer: 0.8; kg
